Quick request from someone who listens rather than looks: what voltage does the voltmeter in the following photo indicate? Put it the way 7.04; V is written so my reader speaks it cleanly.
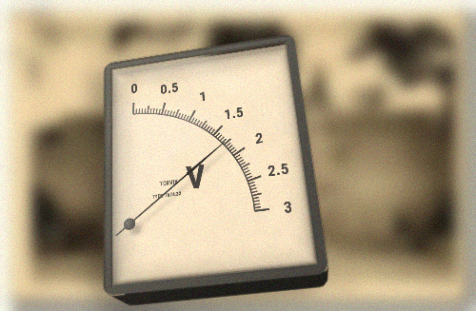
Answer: 1.75; V
